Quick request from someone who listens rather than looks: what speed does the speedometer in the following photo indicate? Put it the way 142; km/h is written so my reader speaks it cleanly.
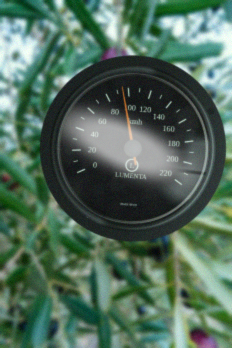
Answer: 95; km/h
